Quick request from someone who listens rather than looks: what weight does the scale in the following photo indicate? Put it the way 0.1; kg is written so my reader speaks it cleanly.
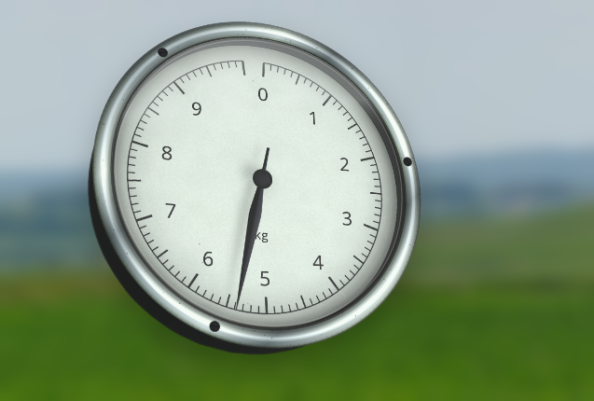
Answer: 5.4; kg
